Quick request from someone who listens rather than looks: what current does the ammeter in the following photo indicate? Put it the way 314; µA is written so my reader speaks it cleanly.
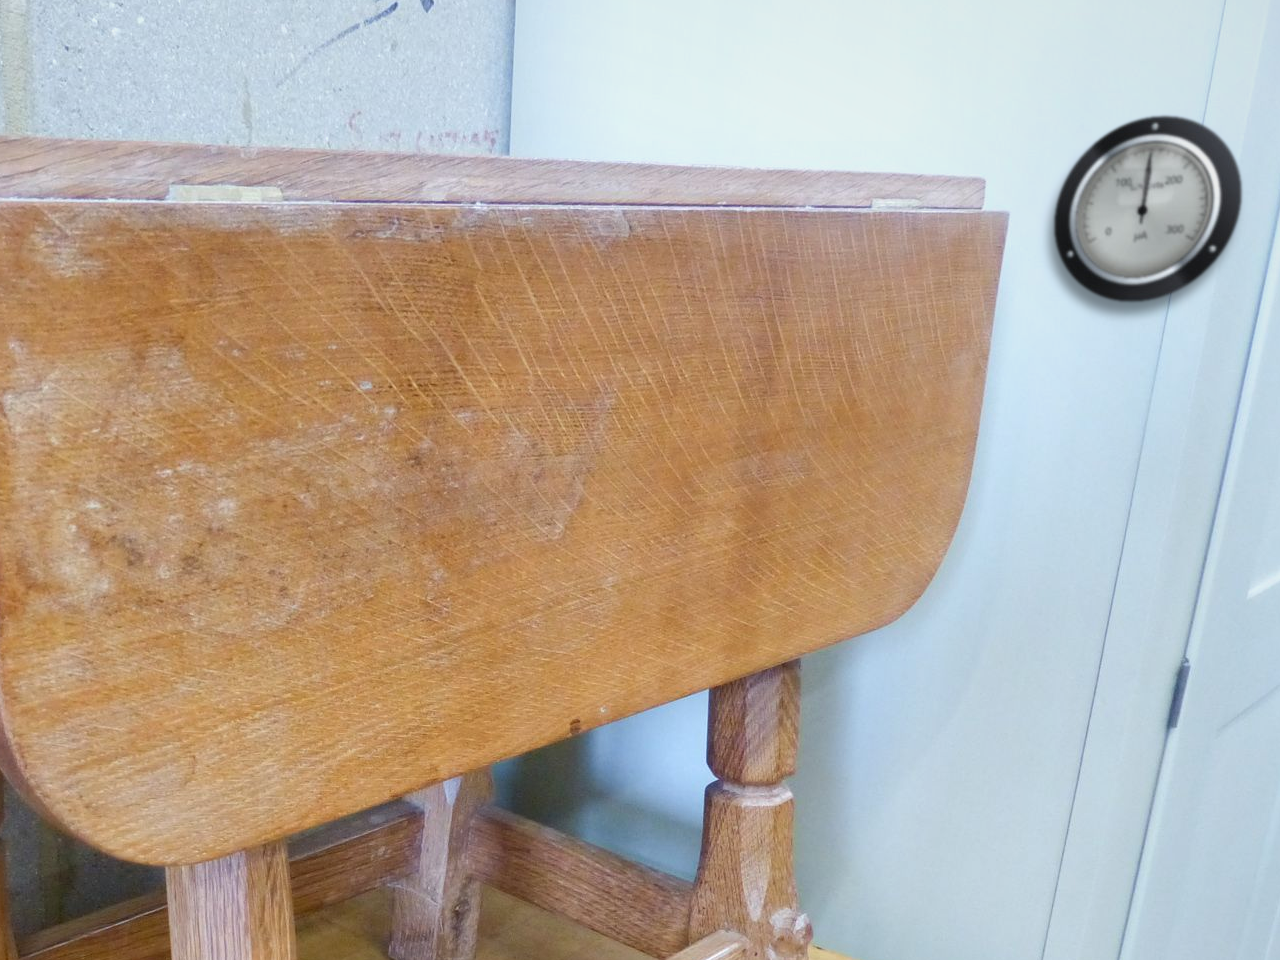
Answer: 150; µA
